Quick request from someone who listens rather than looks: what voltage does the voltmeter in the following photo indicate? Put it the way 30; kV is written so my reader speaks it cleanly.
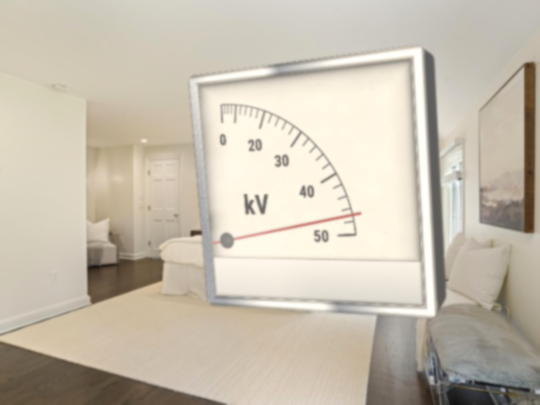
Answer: 47; kV
